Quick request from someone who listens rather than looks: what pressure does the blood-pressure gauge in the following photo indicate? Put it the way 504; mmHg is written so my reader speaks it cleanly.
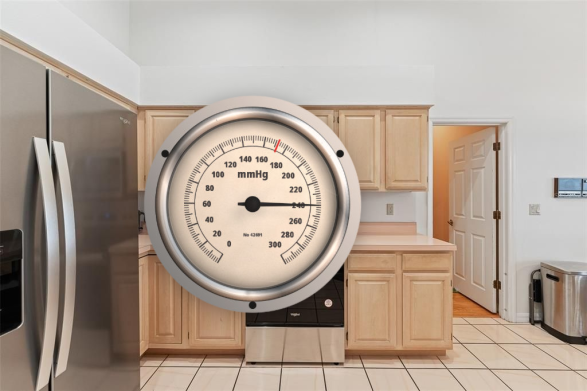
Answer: 240; mmHg
